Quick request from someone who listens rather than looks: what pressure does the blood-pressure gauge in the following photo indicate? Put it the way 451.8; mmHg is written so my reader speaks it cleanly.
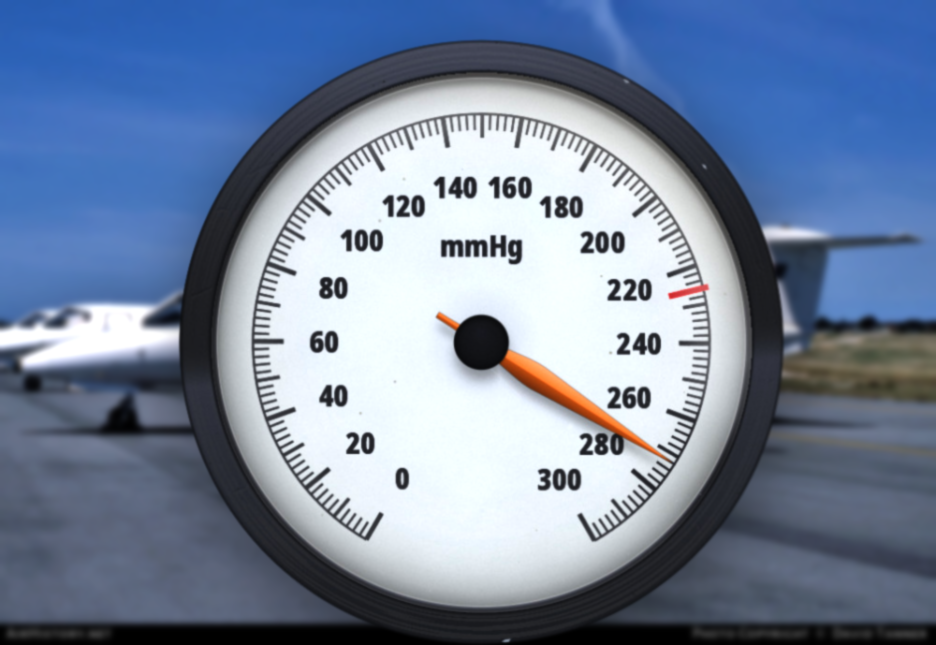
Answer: 272; mmHg
